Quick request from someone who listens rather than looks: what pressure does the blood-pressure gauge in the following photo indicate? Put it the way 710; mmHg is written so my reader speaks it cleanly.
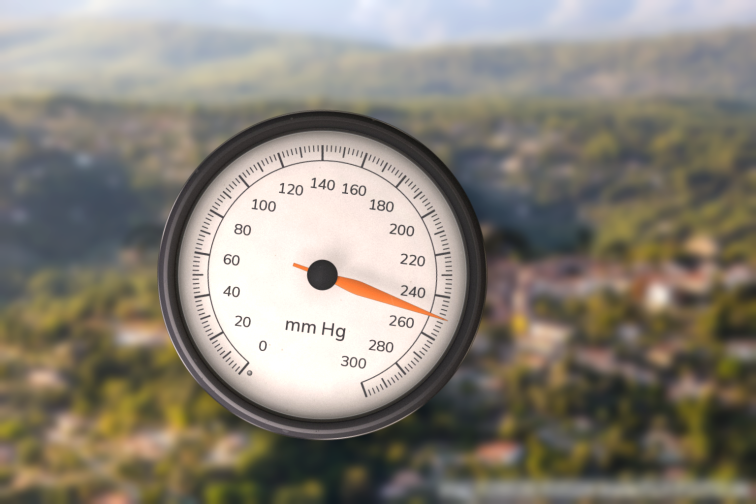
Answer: 250; mmHg
